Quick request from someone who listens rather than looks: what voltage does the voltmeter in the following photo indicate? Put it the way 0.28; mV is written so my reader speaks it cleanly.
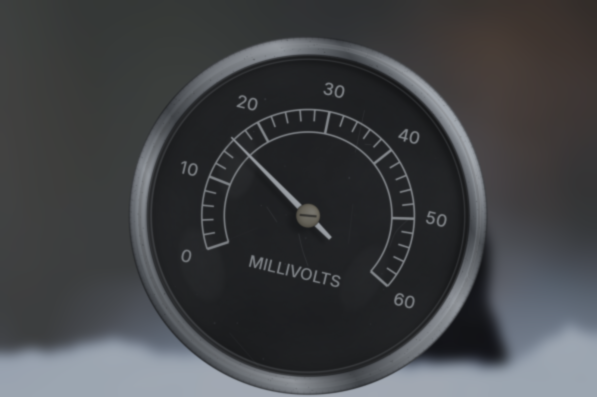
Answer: 16; mV
